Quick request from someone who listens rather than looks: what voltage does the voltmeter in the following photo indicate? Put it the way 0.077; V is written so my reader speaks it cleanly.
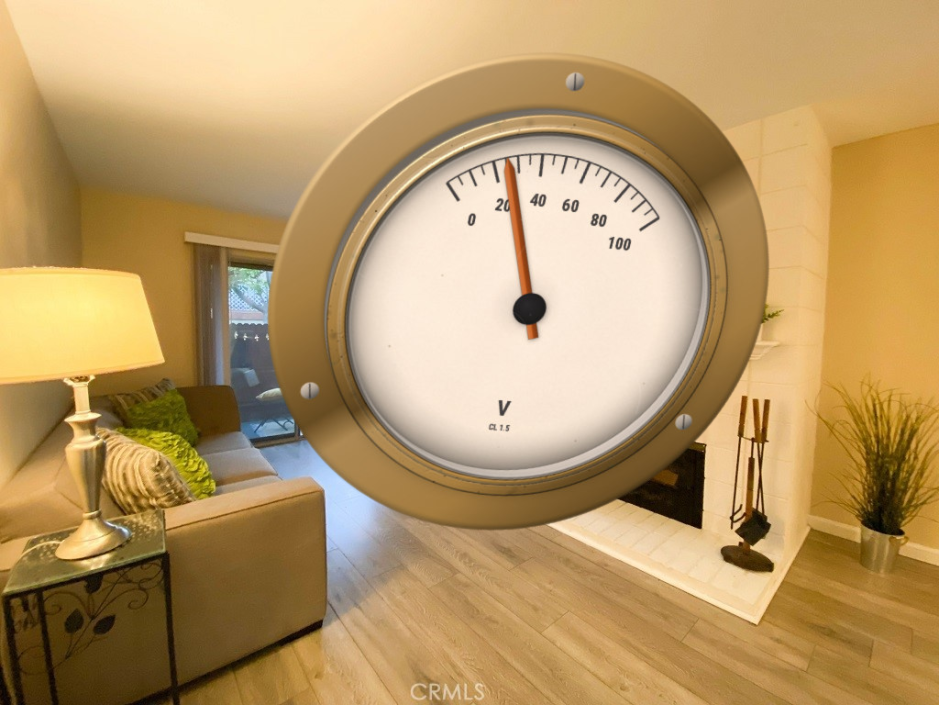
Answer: 25; V
